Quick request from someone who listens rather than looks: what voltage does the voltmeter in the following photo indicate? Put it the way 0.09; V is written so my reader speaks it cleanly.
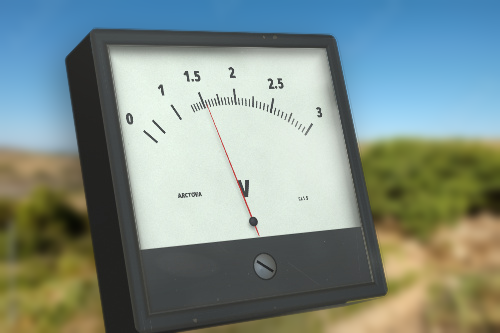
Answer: 1.5; V
